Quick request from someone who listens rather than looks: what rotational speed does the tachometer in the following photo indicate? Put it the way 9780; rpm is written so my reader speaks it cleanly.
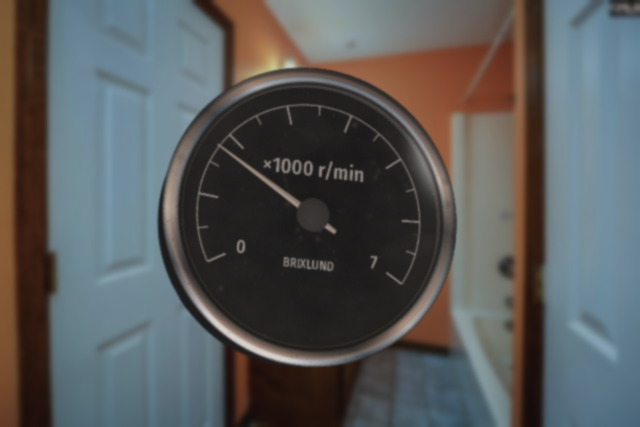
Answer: 1750; rpm
